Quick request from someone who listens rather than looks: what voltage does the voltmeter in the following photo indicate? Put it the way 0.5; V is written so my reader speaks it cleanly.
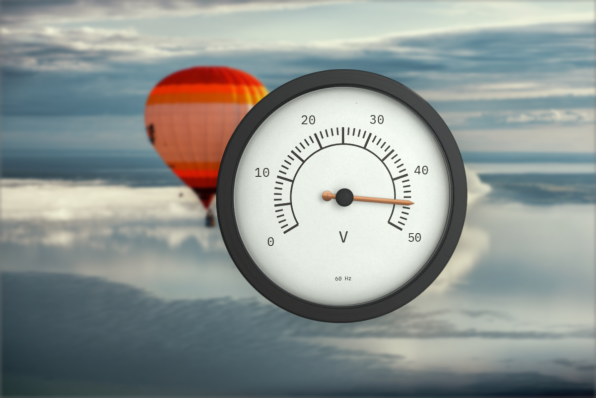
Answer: 45; V
